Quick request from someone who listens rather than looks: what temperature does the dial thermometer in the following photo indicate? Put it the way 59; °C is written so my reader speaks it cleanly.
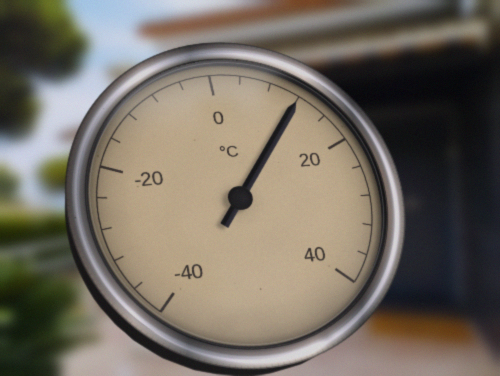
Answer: 12; °C
